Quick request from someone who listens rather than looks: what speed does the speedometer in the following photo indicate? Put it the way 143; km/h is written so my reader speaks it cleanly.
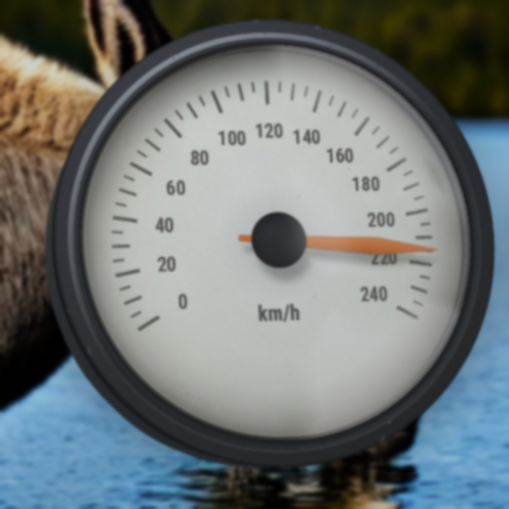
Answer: 215; km/h
